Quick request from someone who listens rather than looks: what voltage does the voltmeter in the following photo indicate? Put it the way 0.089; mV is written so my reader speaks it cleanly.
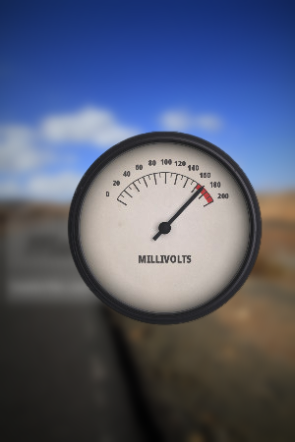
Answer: 170; mV
